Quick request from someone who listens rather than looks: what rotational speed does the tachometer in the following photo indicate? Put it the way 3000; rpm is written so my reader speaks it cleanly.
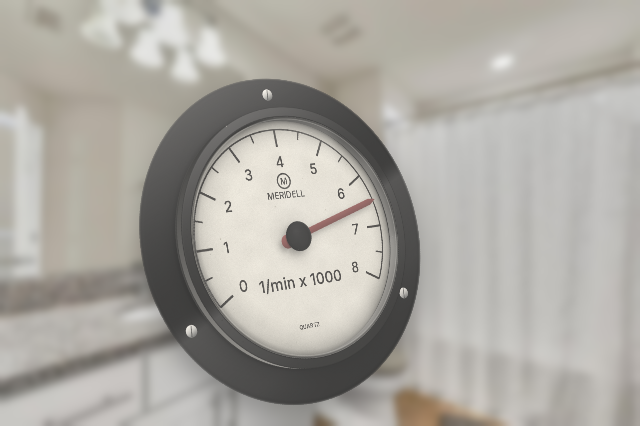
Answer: 6500; rpm
